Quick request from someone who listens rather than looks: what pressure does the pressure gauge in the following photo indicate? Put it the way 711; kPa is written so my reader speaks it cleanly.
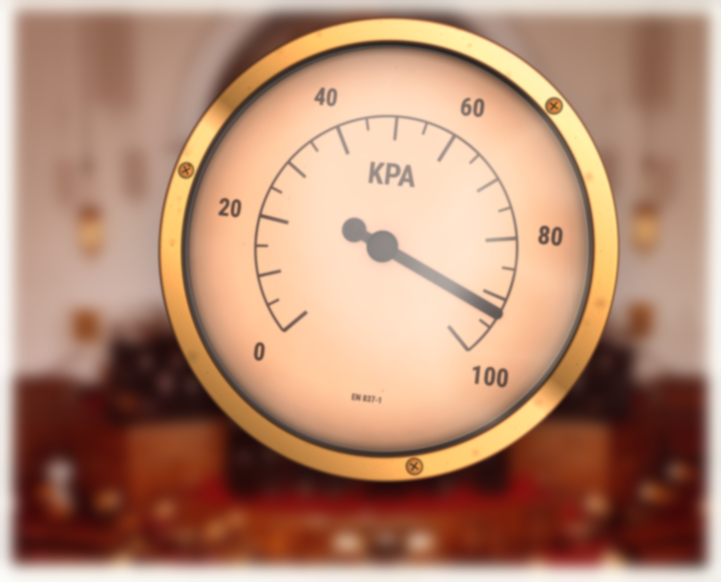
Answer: 92.5; kPa
